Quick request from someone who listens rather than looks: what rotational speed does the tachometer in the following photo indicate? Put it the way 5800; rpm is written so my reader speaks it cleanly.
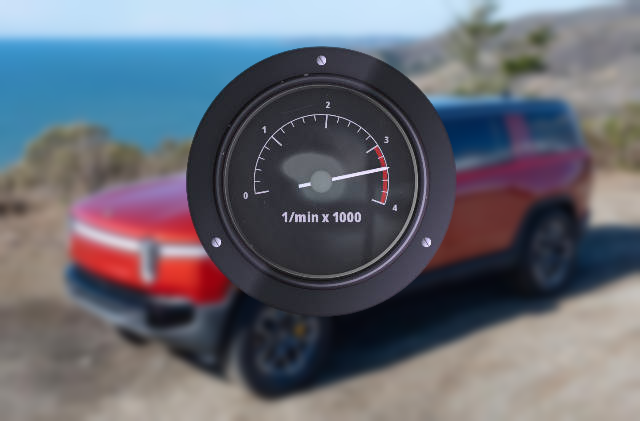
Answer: 3400; rpm
